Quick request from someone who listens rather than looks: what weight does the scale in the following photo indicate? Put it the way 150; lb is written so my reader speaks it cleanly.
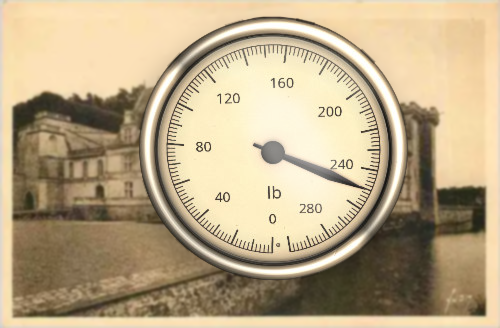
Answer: 250; lb
